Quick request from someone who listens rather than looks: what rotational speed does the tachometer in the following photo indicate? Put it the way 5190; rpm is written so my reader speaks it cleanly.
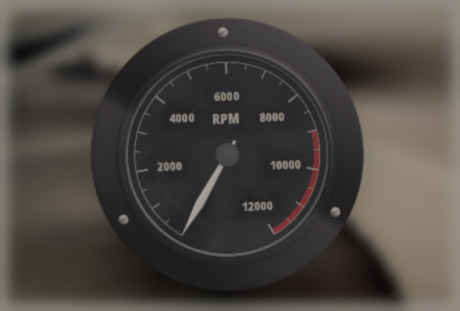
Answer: 0; rpm
